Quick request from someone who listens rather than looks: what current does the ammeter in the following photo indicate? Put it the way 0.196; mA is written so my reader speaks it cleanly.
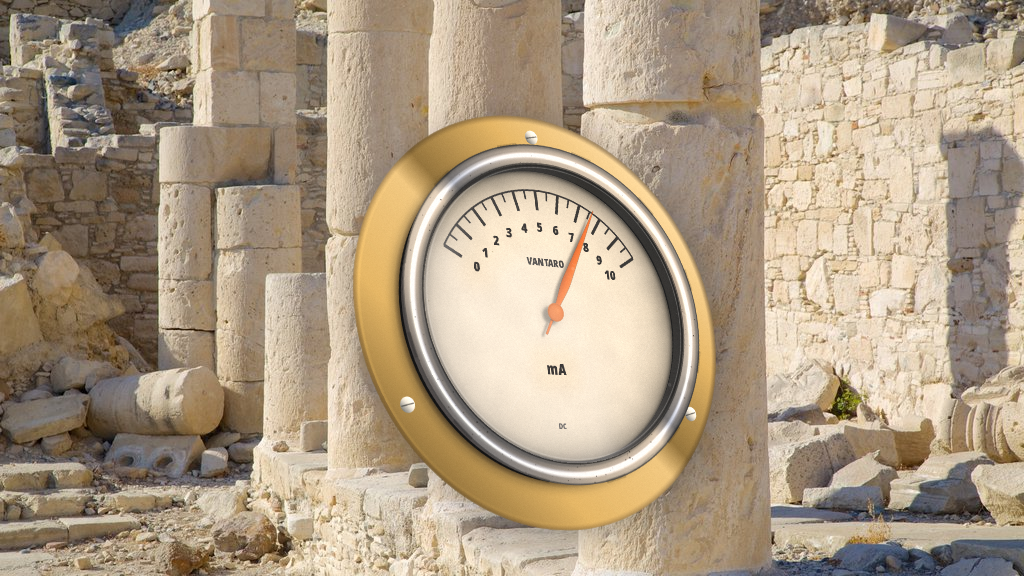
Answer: 7.5; mA
